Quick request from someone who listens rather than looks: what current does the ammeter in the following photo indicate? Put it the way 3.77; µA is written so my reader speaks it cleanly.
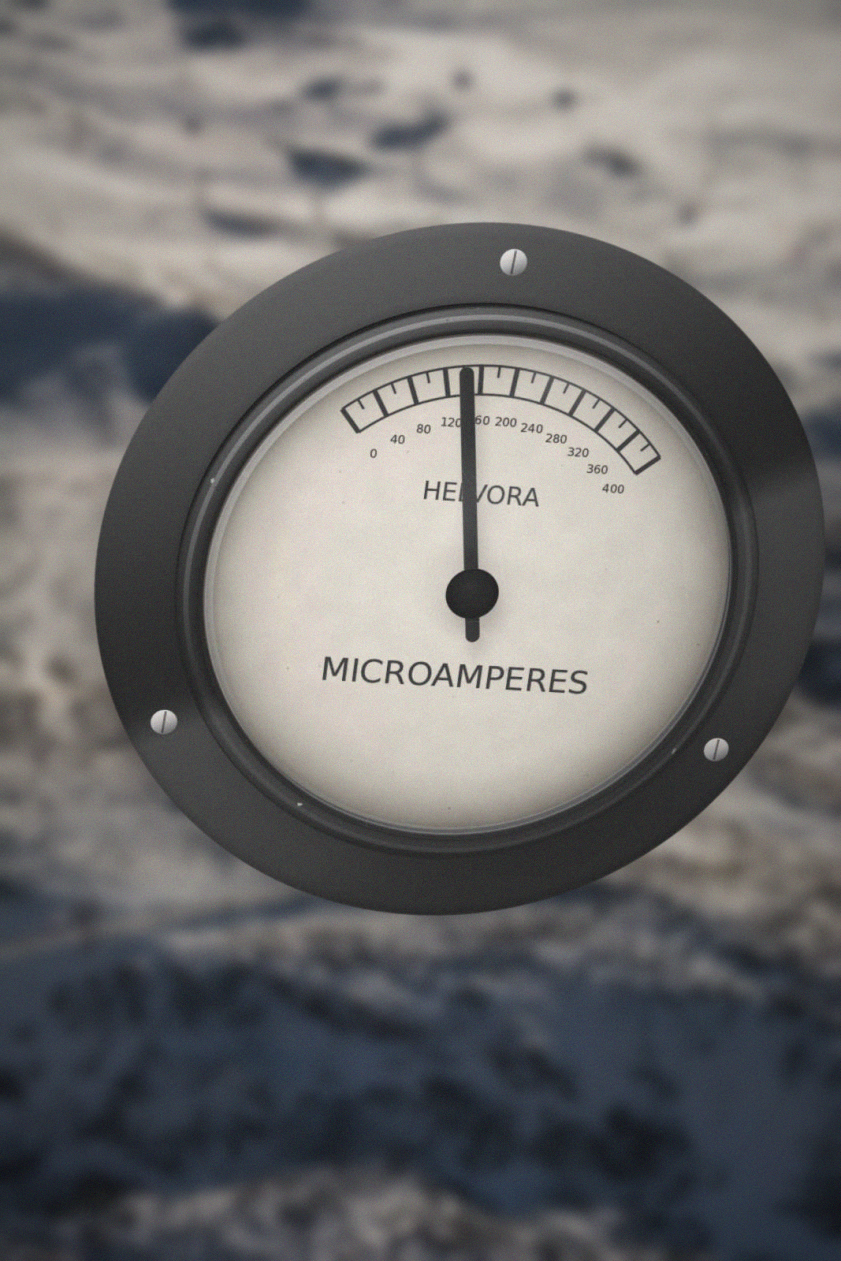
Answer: 140; µA
